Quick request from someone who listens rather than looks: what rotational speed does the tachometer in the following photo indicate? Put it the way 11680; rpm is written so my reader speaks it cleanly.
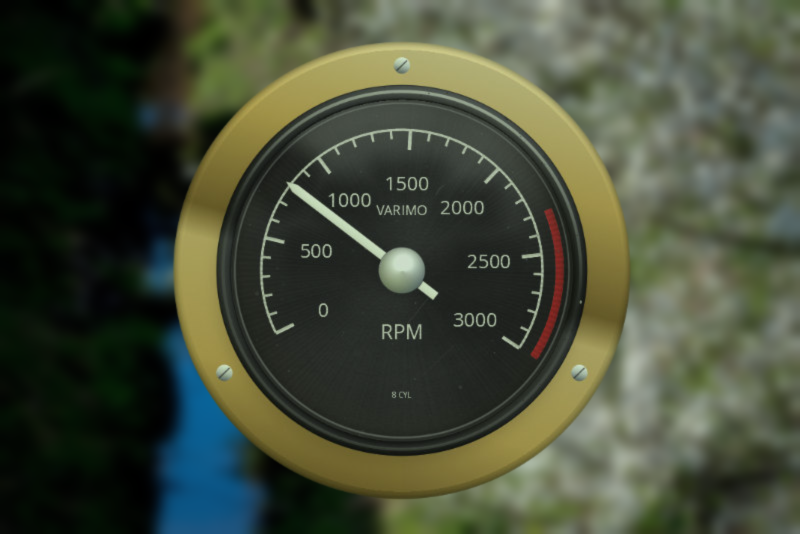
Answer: 800; rpm
